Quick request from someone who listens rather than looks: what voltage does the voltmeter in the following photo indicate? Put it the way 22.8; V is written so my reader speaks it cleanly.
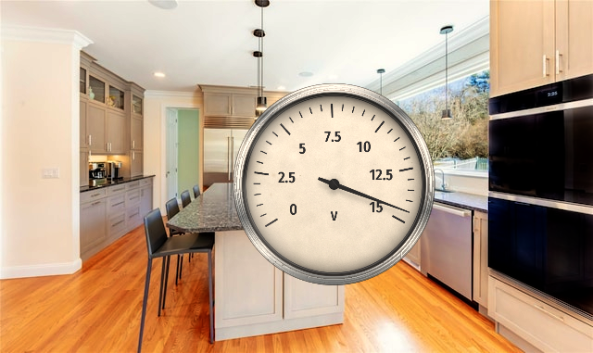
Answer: 14.5; V
